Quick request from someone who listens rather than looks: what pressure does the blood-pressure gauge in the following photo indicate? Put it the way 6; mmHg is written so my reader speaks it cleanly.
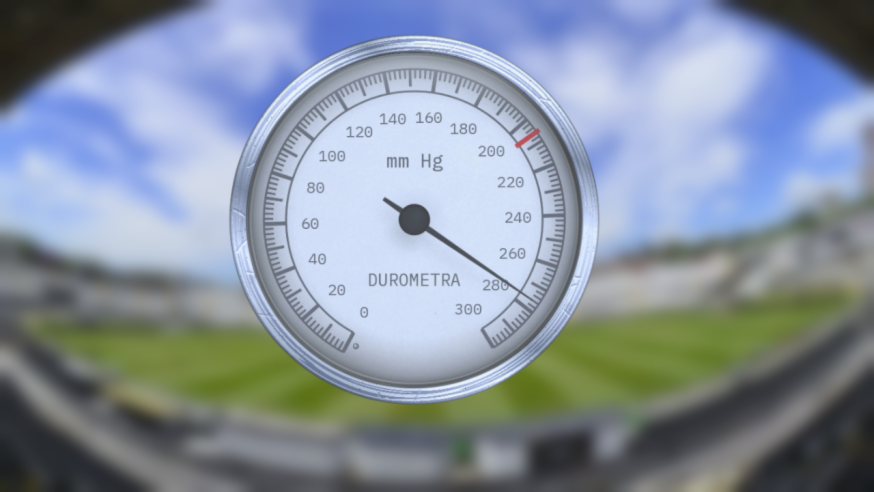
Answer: 276; mmHg
